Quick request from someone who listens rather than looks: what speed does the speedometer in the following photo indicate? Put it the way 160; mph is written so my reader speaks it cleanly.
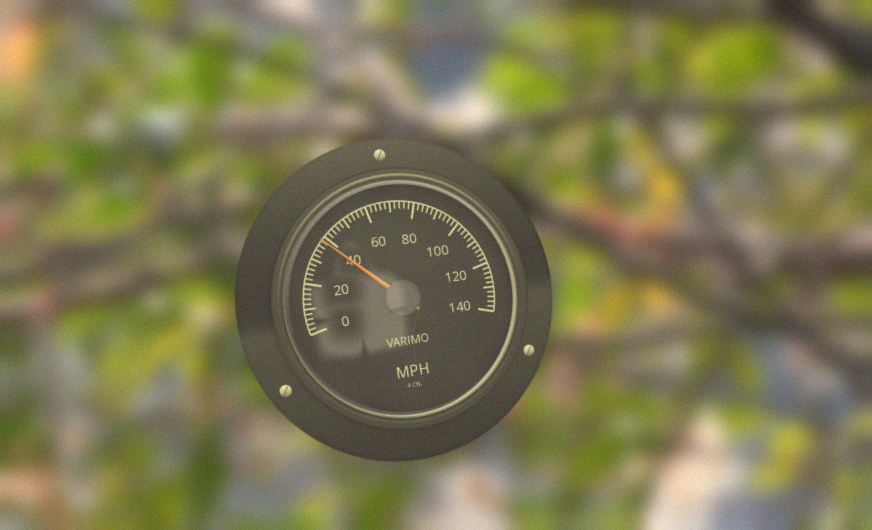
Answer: 38; mph
